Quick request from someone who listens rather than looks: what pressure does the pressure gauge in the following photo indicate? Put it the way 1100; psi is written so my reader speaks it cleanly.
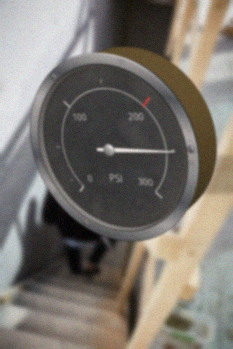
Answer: 250; psi
